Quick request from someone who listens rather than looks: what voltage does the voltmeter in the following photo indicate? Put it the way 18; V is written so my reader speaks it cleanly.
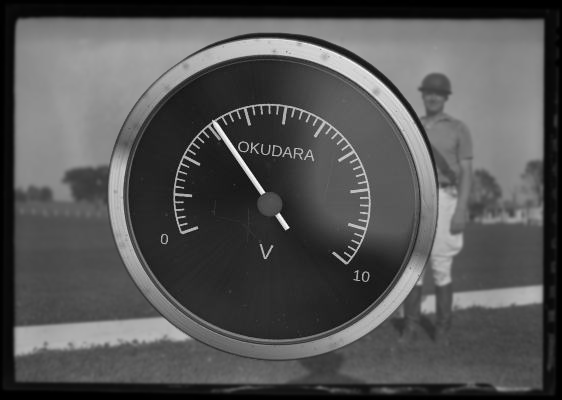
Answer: 3.2; V
